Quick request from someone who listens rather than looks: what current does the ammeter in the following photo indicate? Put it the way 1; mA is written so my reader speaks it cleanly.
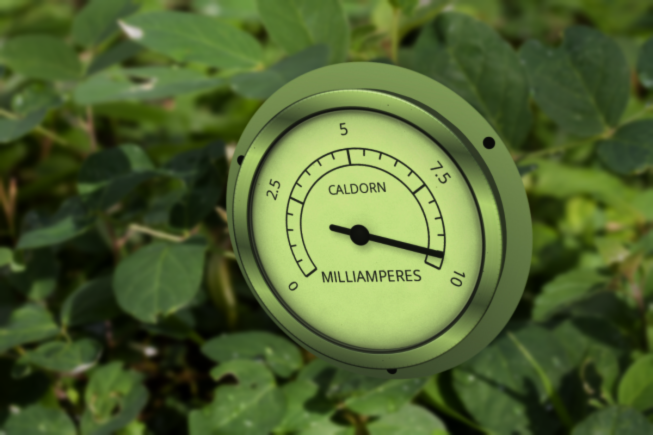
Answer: 9.5; mA
